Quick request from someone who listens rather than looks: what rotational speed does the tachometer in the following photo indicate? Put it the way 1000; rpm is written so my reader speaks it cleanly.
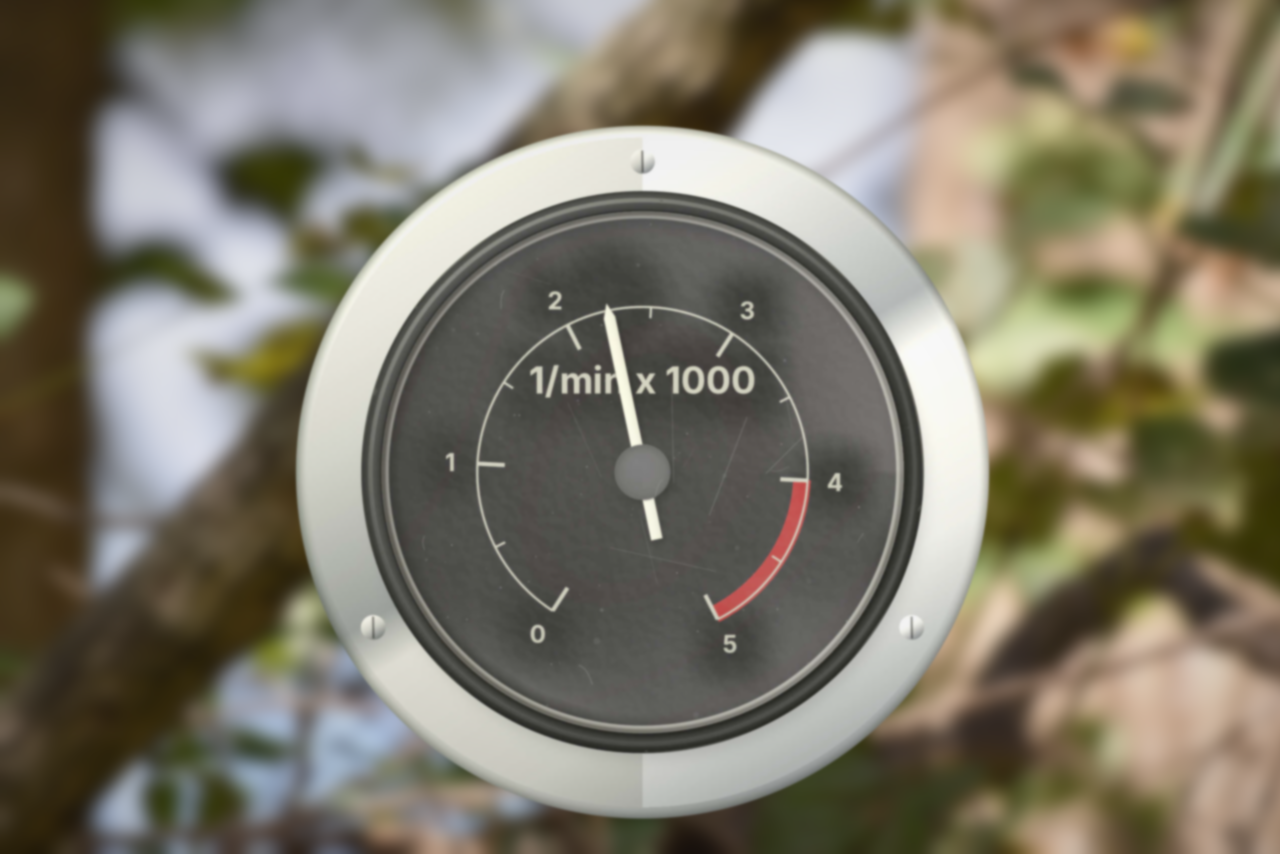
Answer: 2250; rpm
